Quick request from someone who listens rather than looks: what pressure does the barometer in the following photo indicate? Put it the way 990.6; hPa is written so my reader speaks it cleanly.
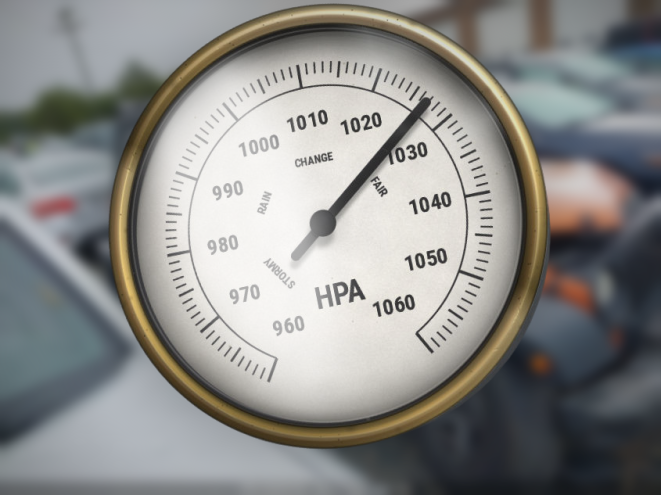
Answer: 1027; hPa
